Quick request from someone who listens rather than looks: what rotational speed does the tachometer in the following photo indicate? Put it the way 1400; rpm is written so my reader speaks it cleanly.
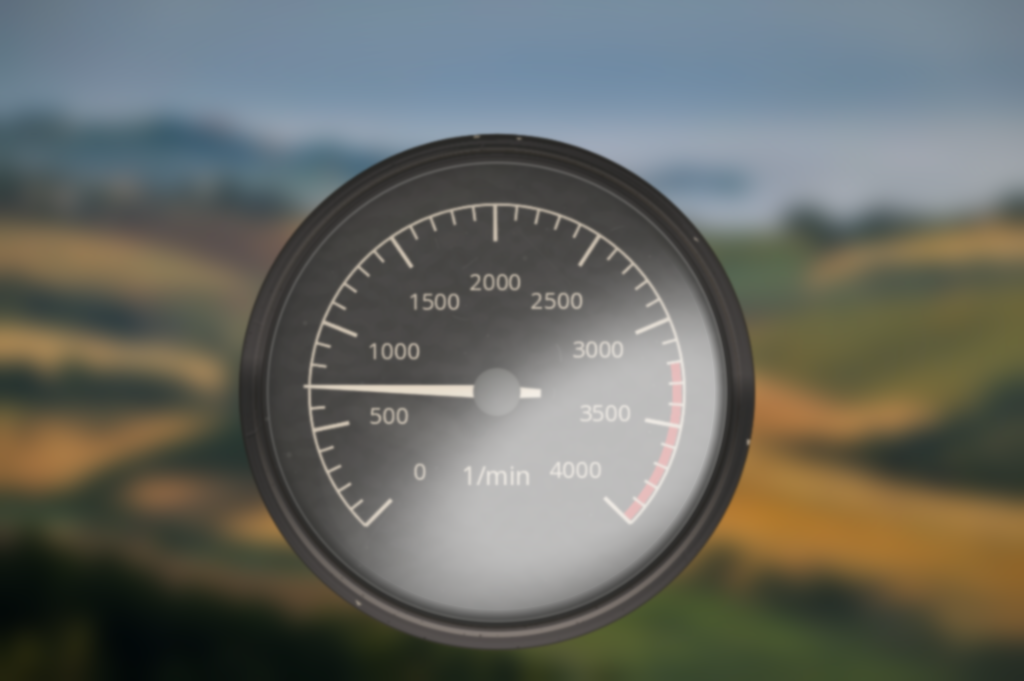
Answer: 700; rpm
